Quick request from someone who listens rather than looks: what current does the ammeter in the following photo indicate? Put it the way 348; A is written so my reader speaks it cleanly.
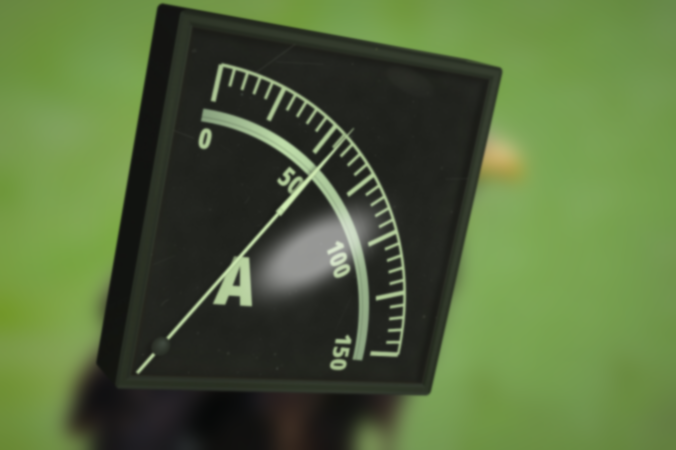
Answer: 55; A
